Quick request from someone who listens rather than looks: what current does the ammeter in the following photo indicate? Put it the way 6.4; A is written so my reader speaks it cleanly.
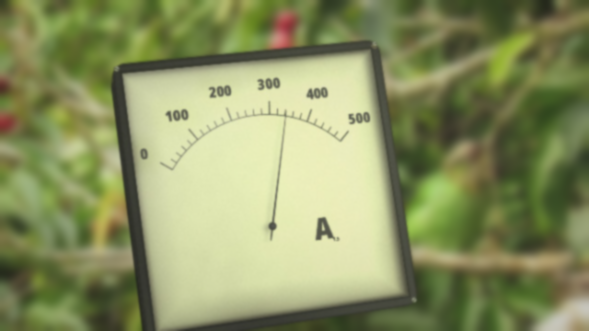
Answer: 340; A
